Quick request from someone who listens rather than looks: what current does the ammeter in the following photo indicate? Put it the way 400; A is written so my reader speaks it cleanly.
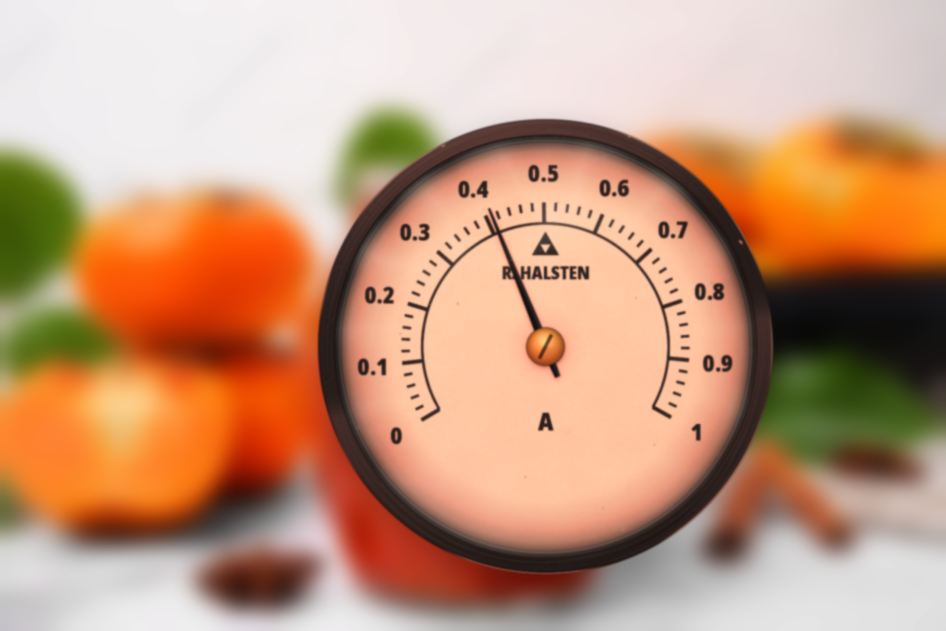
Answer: 0.41; A
